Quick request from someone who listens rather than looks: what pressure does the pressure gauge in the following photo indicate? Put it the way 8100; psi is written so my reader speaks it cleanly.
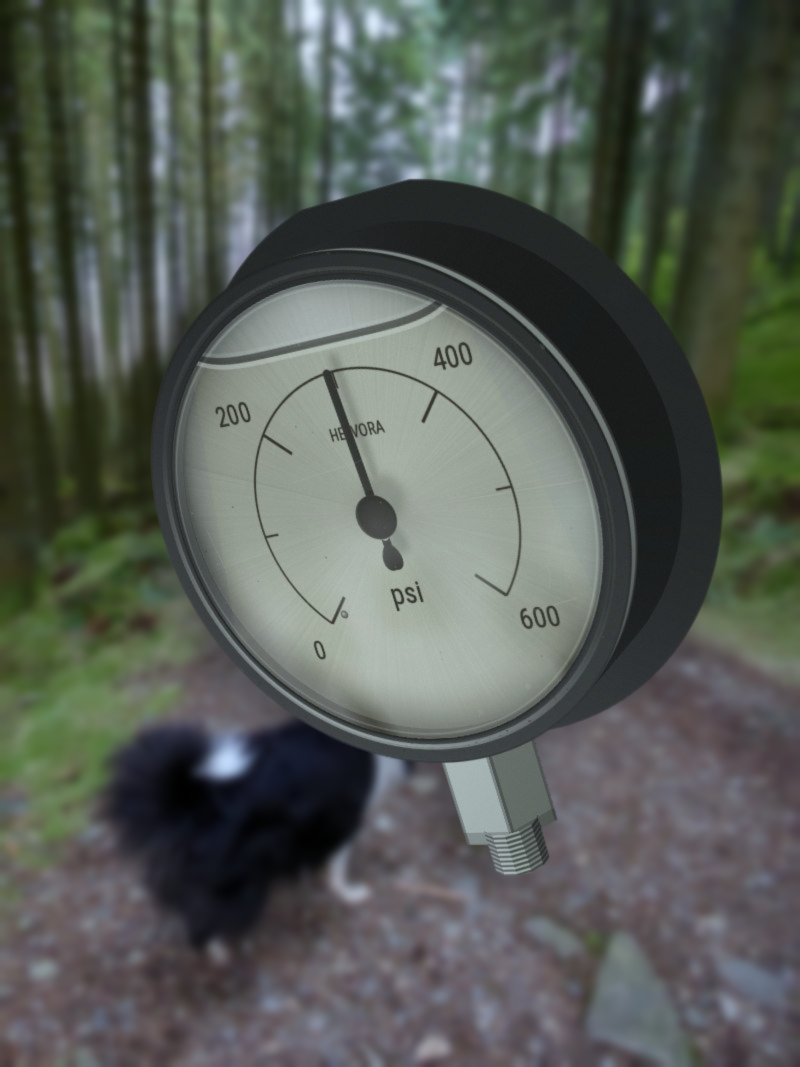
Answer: 300; psi
